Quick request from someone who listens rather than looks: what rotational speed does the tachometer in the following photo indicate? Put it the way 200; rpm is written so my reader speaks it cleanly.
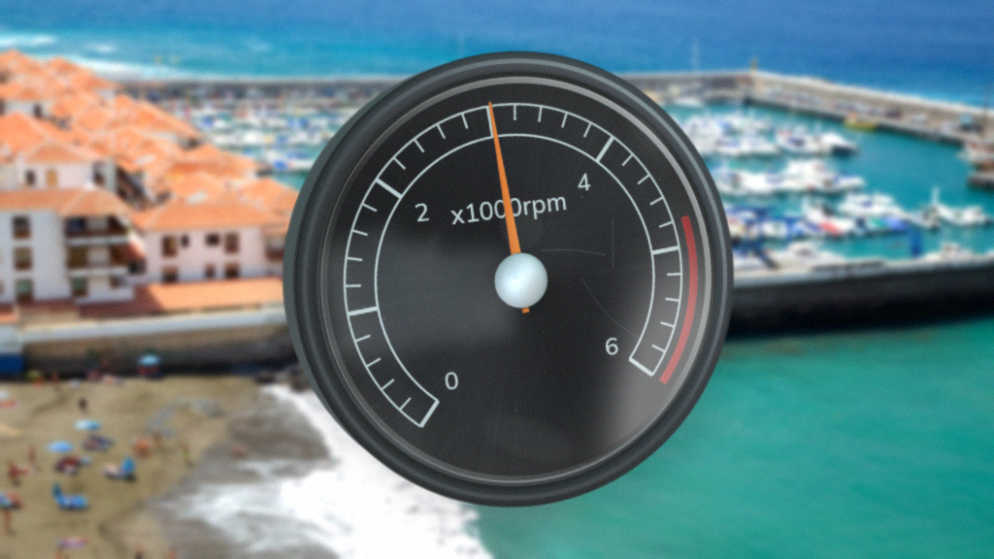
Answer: 3000; rpm
